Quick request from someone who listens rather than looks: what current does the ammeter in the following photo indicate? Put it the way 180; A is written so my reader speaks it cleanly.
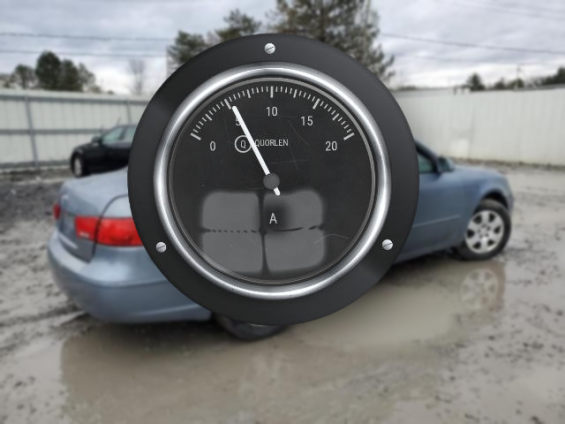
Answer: 5.5; A
